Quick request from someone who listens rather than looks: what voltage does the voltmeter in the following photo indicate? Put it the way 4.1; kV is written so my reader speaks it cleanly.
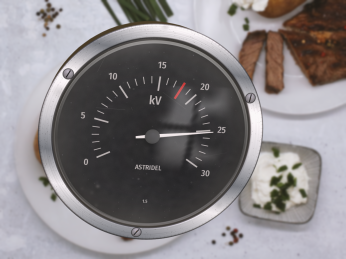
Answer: 25; kV
